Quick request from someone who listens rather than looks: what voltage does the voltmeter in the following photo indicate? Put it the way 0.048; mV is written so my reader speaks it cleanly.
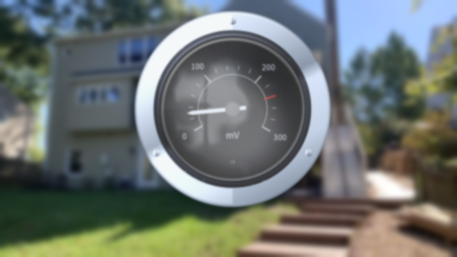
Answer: 30; mV
